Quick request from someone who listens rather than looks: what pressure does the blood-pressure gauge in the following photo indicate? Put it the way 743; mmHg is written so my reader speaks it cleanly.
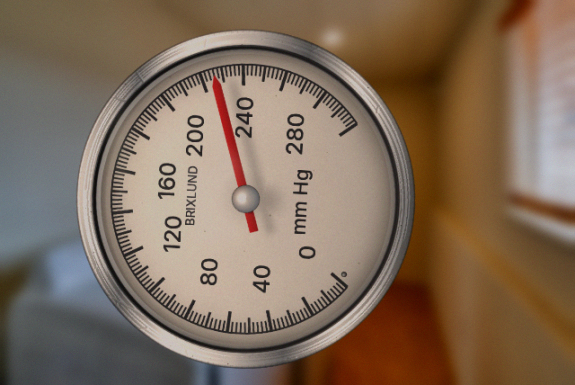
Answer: 226; mmHg
